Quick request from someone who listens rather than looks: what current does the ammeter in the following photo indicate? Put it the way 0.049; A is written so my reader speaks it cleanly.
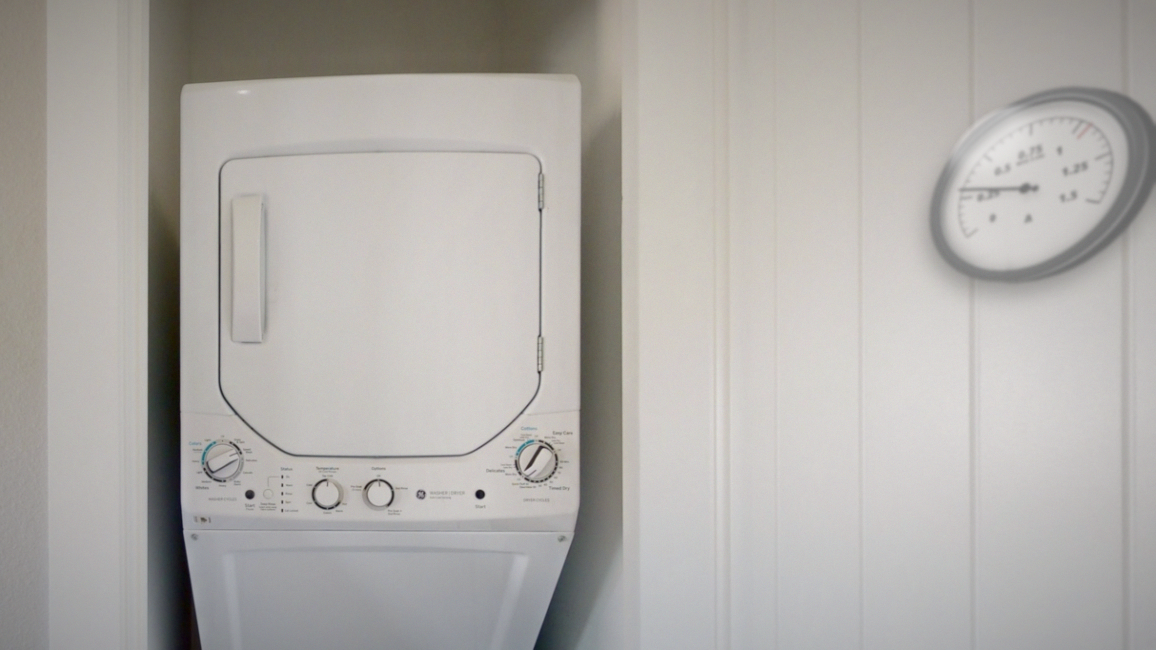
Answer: 0.3; A
